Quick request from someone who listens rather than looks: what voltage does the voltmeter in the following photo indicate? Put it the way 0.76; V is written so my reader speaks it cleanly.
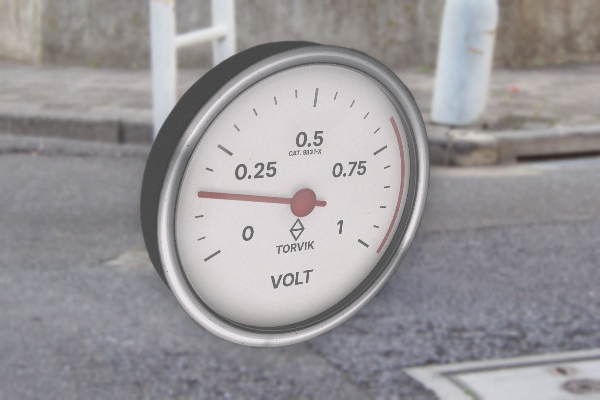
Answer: 0.15; V
